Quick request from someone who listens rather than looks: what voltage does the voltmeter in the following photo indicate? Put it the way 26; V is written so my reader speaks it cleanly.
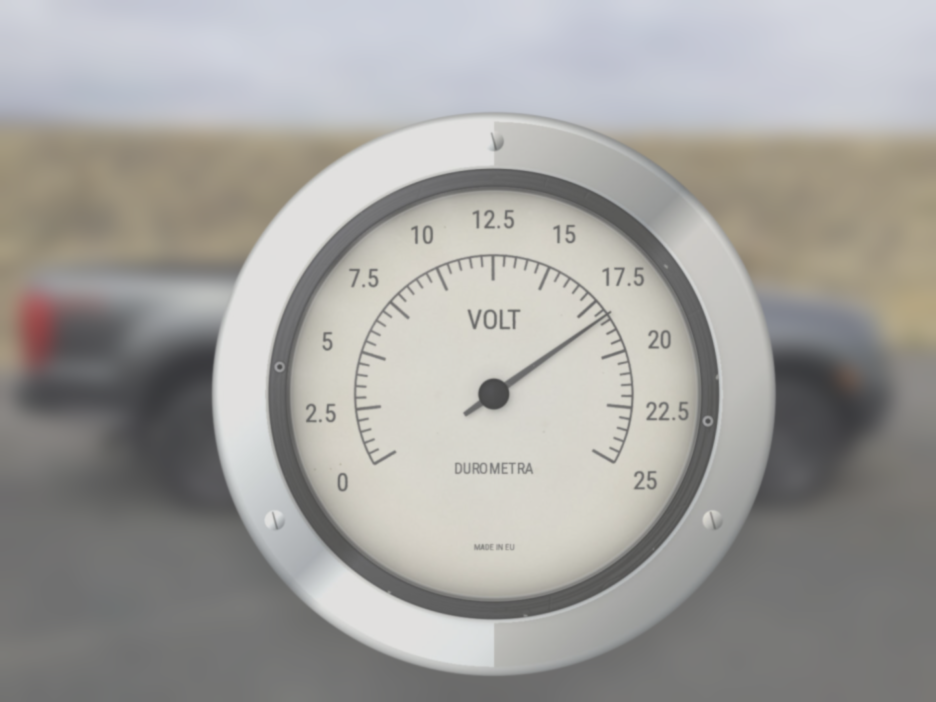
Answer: 18.25; V
